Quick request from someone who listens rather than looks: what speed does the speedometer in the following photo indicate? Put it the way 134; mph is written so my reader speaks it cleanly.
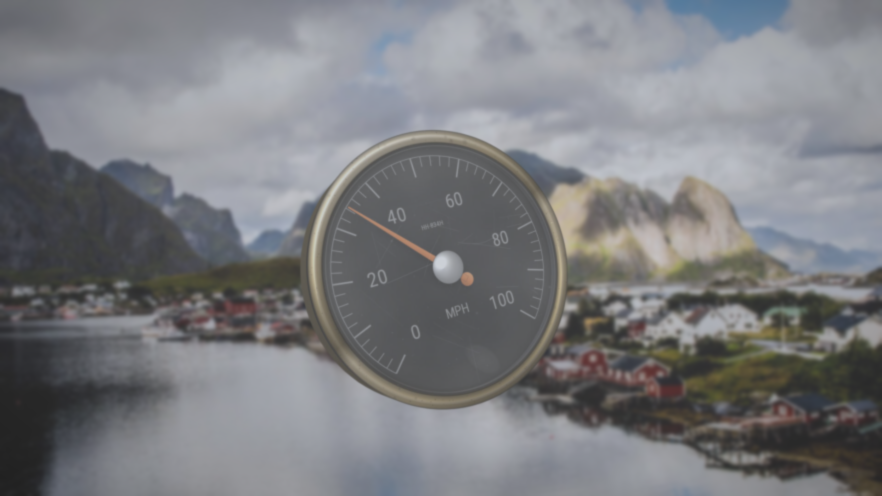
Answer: 34; mph
